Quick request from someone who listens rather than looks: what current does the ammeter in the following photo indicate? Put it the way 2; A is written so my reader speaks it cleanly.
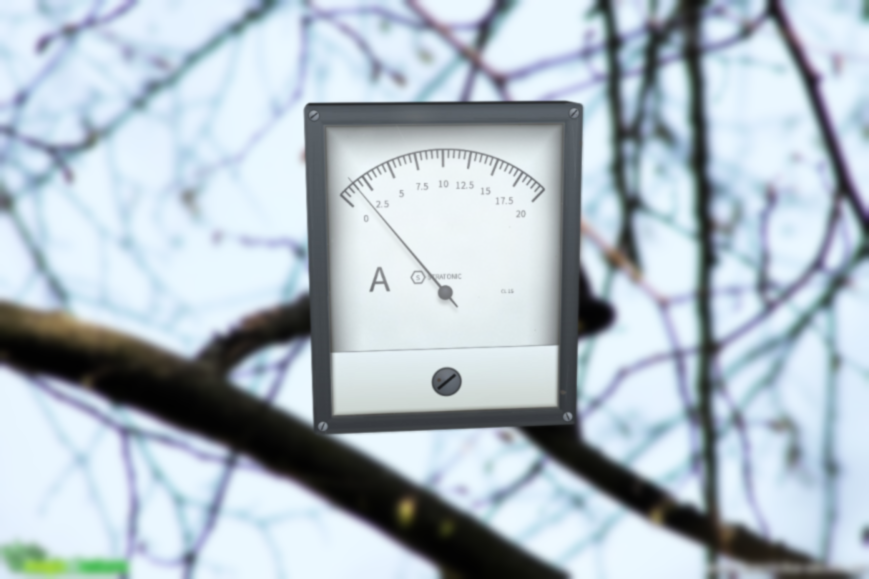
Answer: 1.5; A
